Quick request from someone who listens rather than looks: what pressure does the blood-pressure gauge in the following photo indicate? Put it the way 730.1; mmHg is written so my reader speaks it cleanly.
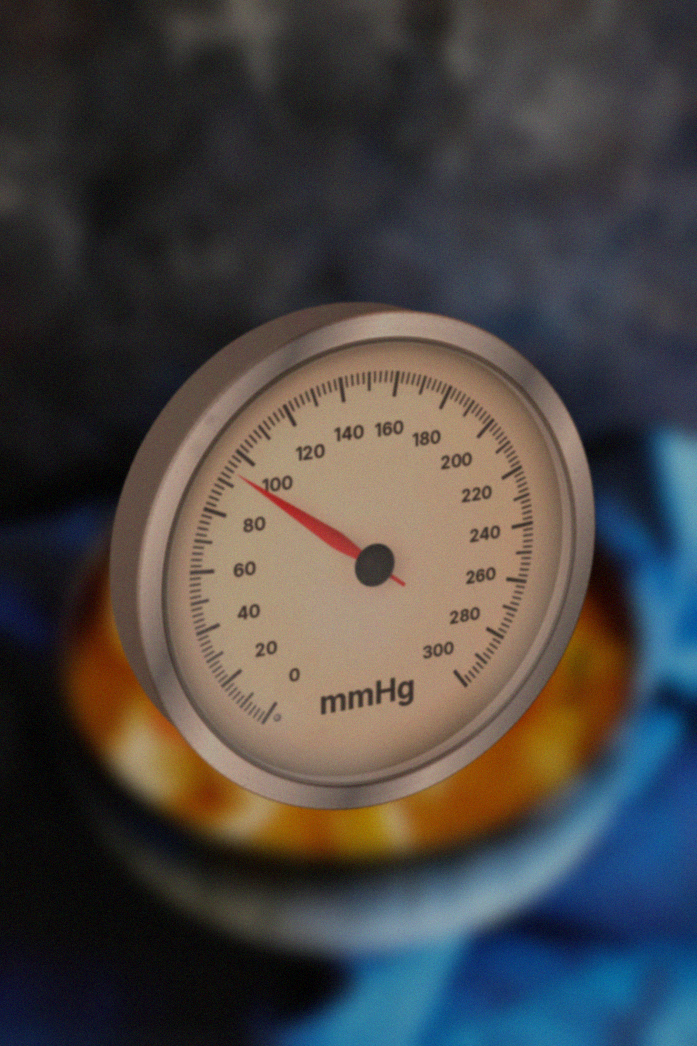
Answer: 94; mmHg
